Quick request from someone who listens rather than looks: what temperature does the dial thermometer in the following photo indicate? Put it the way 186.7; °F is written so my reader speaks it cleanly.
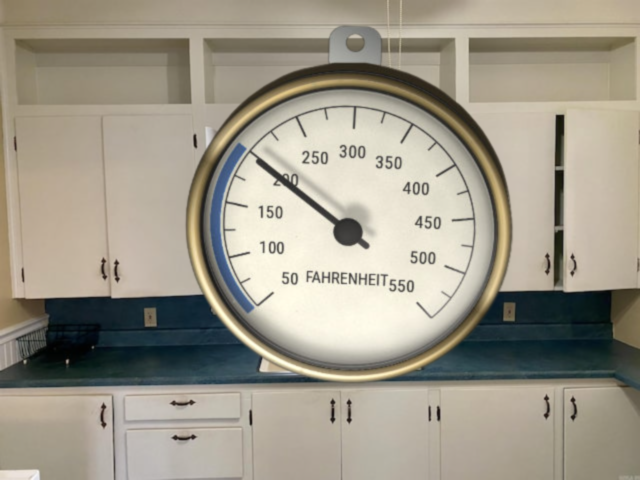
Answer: 200; °F
